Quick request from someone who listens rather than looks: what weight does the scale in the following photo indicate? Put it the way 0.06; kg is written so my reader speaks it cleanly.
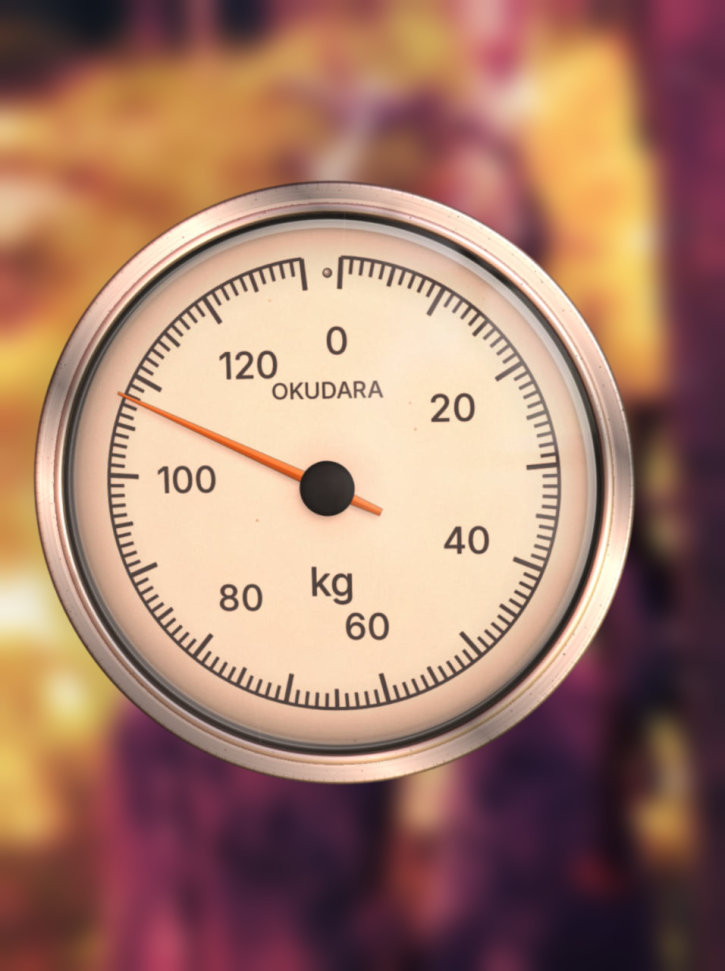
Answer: 108; kg
